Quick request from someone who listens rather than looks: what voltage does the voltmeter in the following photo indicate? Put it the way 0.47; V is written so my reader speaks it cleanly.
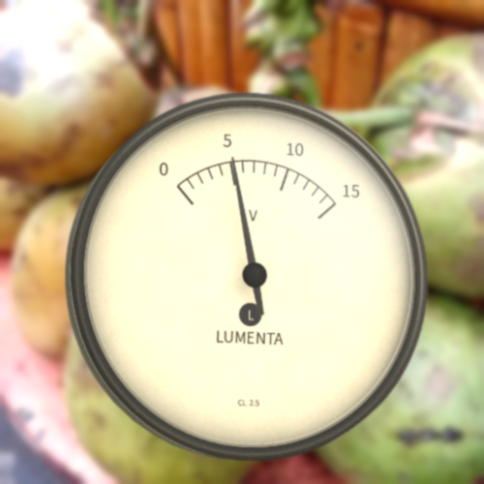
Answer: 5; V
